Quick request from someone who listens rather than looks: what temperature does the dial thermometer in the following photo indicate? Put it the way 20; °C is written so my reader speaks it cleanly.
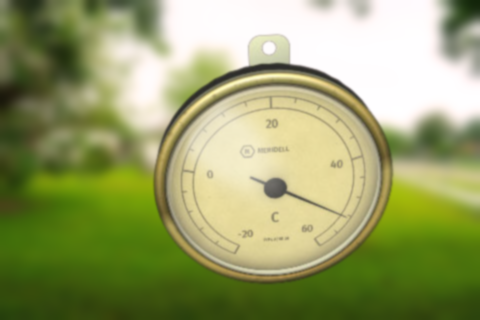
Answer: 52; °C
